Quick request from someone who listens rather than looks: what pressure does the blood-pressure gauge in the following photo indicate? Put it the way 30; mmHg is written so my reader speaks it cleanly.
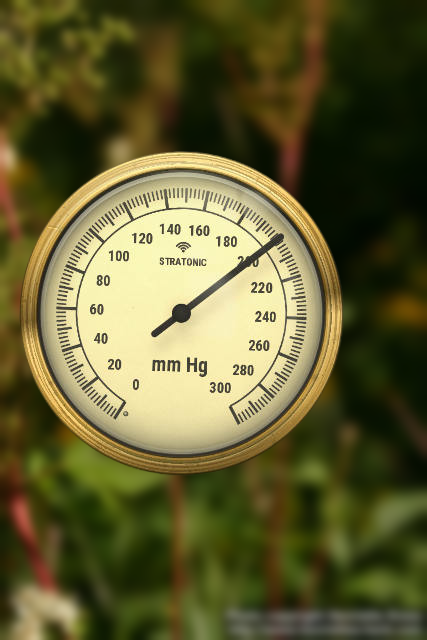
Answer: 200; mmHg
